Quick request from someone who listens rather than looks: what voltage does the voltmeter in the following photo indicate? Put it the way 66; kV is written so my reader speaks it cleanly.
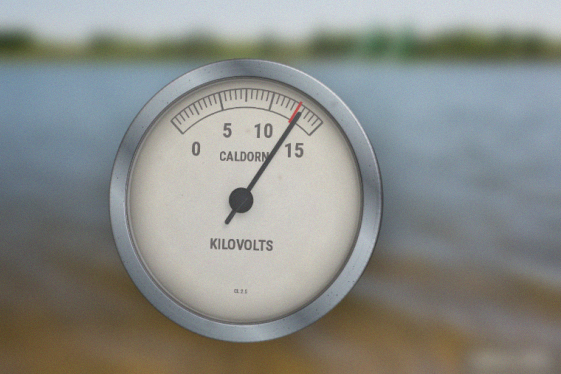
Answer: 13; kV
